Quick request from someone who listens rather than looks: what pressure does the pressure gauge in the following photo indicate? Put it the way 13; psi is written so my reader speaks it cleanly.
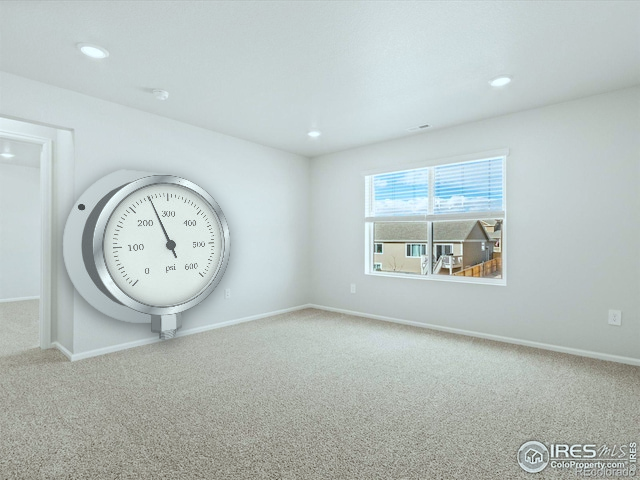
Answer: 250; psi
